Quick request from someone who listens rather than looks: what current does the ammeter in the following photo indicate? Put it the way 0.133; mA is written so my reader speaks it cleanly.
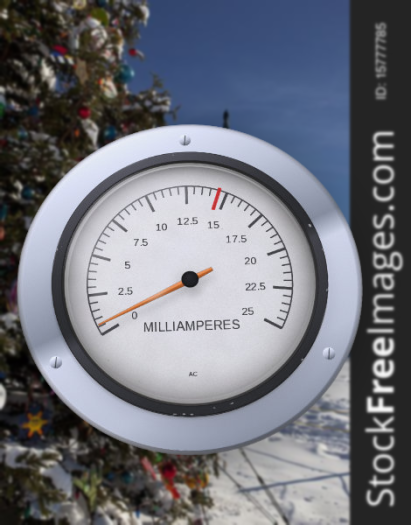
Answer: 0.5; mA
